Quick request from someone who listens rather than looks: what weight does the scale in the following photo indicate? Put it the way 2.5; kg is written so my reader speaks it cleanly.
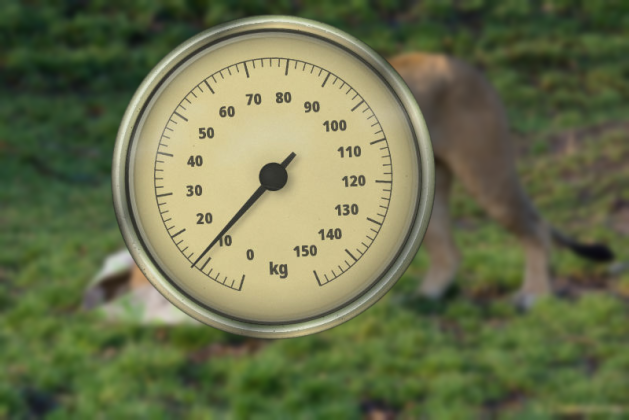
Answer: 12; kg
